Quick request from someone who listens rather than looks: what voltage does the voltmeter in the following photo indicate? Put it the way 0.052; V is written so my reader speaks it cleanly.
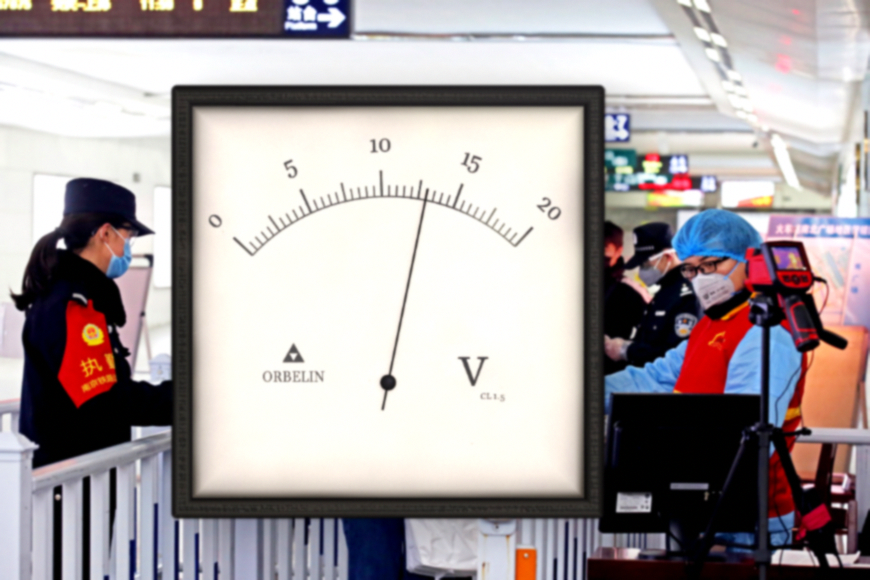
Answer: 13; V
